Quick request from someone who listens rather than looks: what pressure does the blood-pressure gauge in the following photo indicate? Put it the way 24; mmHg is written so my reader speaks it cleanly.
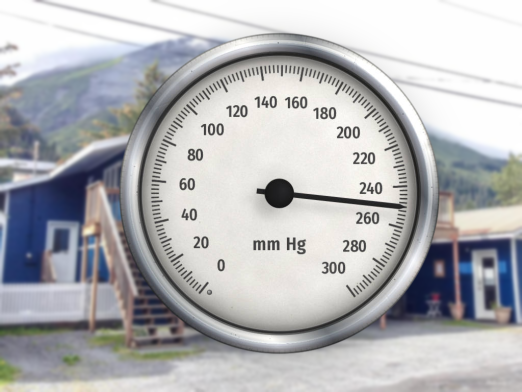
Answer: 250; mmHg
